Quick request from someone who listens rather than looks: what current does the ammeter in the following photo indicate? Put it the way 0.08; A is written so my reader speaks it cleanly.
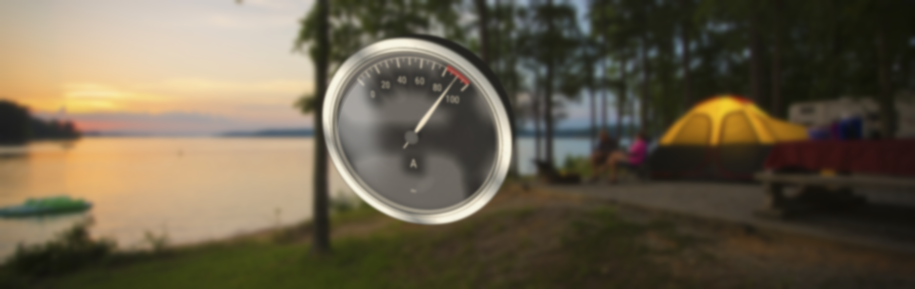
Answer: 90; A
